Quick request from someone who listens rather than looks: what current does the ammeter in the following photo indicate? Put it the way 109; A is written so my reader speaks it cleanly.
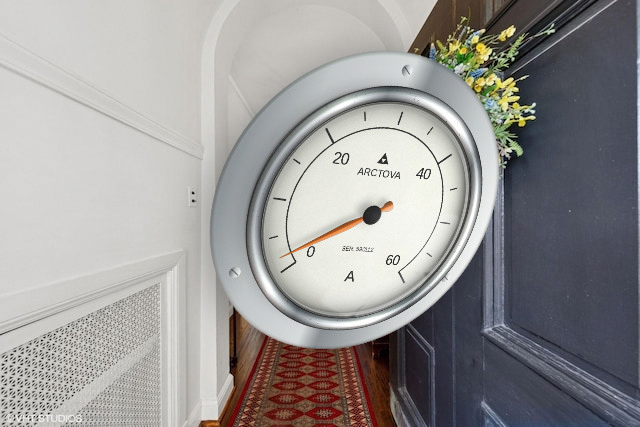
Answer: 2.5; A
